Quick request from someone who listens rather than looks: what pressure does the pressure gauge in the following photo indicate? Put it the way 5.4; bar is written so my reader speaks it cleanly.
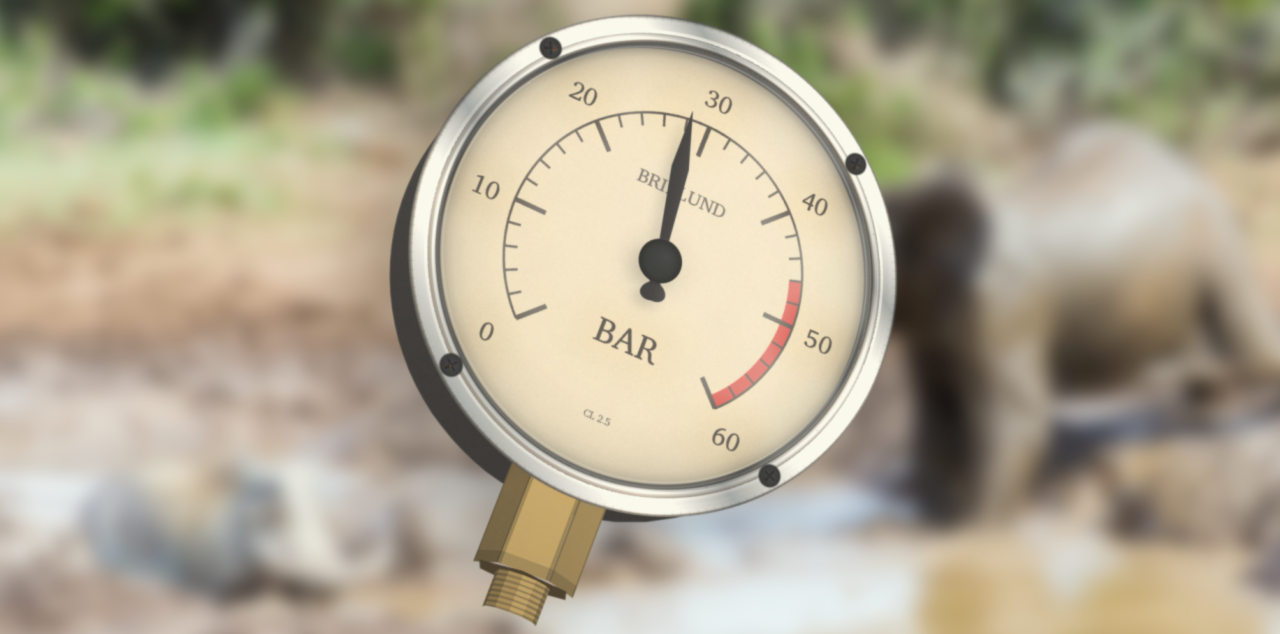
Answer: 28; bar
